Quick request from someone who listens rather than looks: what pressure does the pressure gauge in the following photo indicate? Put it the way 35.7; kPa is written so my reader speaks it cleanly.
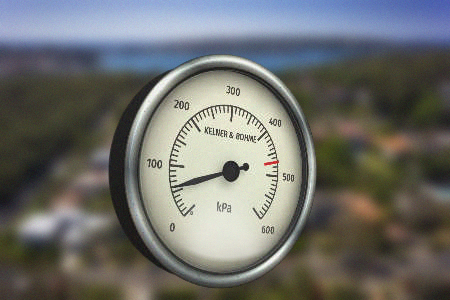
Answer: 60; kPa
